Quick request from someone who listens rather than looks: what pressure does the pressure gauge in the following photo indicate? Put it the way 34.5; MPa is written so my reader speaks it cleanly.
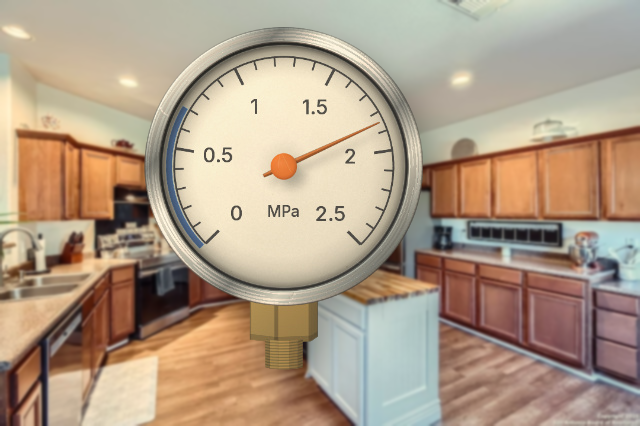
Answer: 1.85; MPa
